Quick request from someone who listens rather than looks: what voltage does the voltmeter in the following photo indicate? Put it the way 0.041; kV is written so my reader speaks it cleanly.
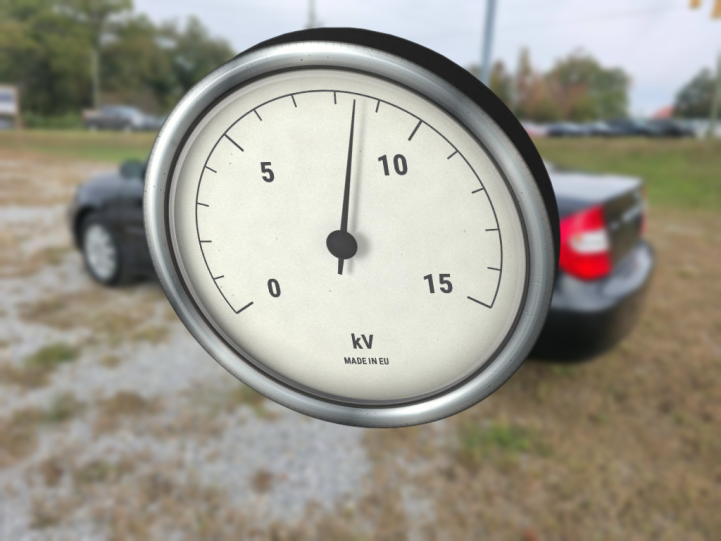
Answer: 8.5; kV
